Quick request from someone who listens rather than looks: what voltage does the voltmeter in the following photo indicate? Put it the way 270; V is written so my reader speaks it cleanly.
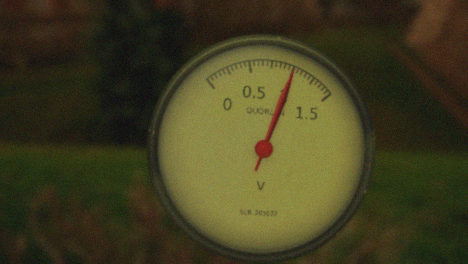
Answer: 1; V
